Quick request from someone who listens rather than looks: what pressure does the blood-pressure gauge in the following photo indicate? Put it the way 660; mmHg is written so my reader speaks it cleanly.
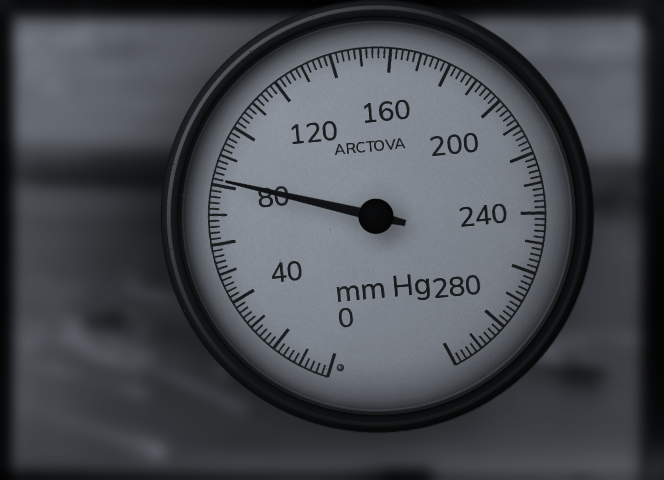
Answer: 82; mmHg
